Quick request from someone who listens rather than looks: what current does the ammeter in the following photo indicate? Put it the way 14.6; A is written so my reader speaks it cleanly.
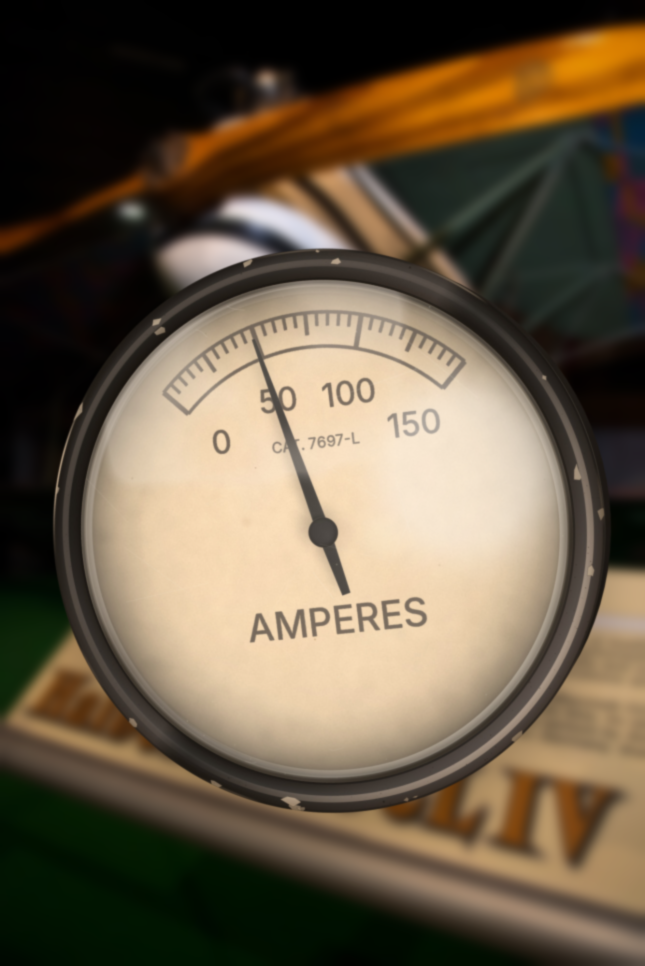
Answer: 50; A
